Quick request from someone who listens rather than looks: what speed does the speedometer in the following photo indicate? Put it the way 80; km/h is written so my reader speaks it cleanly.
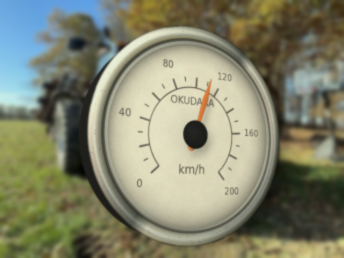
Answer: 110; km/h
